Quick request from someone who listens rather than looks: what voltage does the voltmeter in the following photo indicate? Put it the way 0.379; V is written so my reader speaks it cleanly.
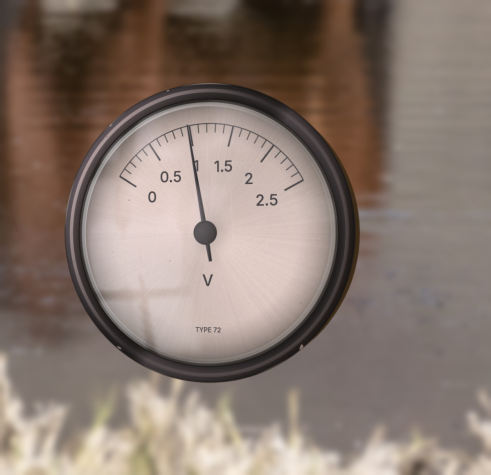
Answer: 1; V
